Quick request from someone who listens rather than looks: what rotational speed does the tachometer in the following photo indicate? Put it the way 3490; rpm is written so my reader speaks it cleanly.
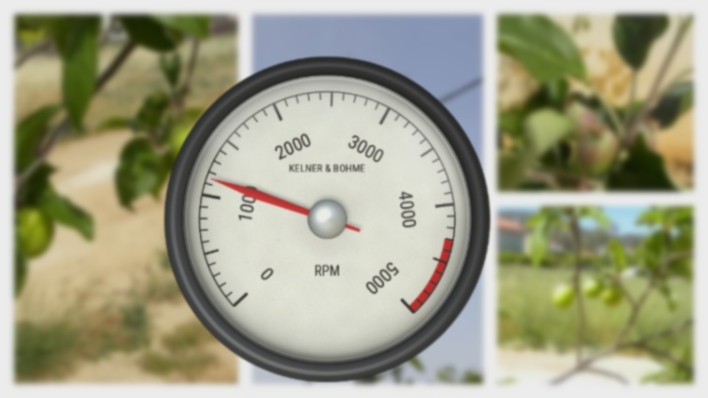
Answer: 1150; rpm
